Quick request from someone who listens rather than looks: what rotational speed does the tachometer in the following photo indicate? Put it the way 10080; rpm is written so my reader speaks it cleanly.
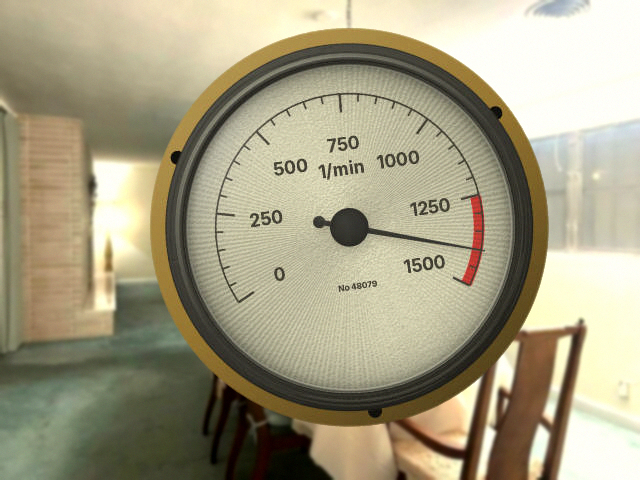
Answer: 1400; rpm
